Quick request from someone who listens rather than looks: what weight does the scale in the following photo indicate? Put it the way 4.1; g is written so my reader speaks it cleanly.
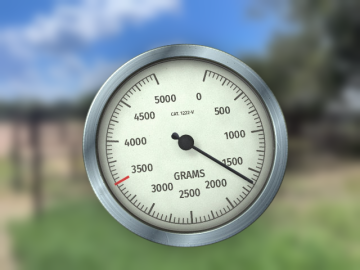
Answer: 1650; g
